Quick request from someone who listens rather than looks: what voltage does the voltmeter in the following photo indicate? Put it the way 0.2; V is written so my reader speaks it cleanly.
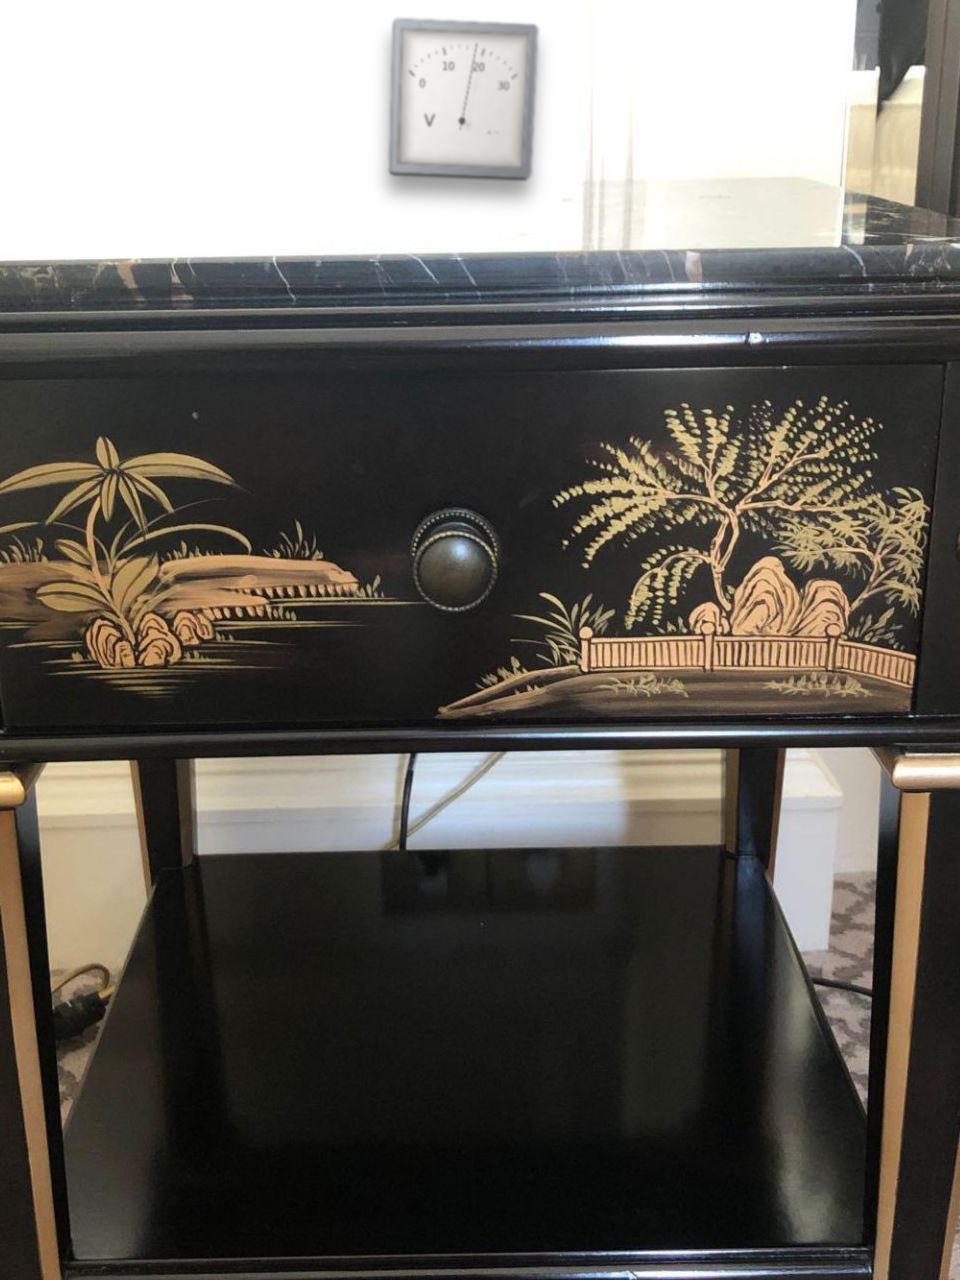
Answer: 18; V
